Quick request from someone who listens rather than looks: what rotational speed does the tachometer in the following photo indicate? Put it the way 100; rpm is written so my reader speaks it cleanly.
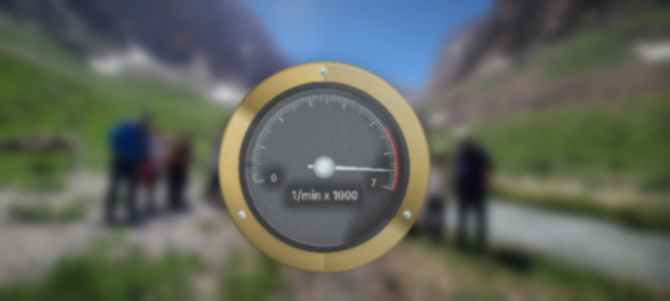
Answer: 6500; rpm
